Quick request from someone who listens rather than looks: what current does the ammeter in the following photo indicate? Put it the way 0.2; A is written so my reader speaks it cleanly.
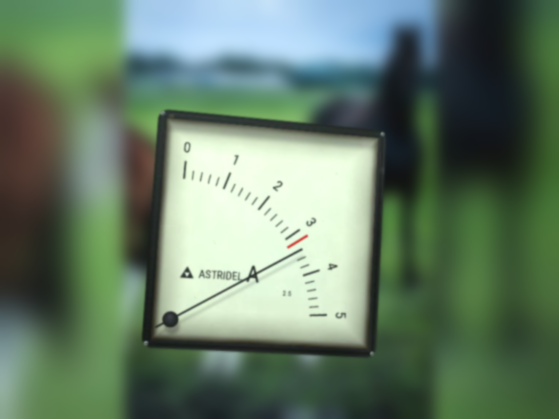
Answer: 3.4; A
